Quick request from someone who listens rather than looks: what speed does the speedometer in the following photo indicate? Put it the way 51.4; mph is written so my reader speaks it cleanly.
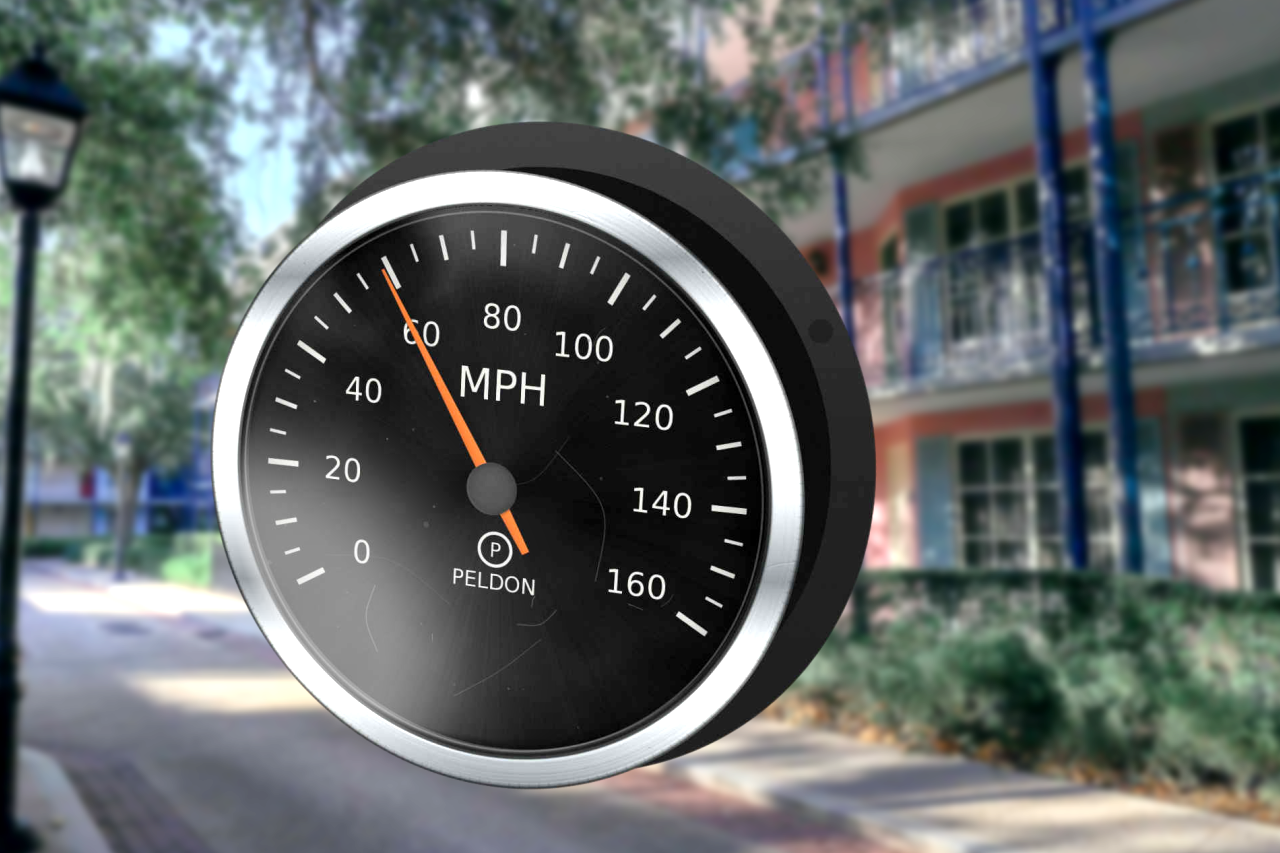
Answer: 60; mph
